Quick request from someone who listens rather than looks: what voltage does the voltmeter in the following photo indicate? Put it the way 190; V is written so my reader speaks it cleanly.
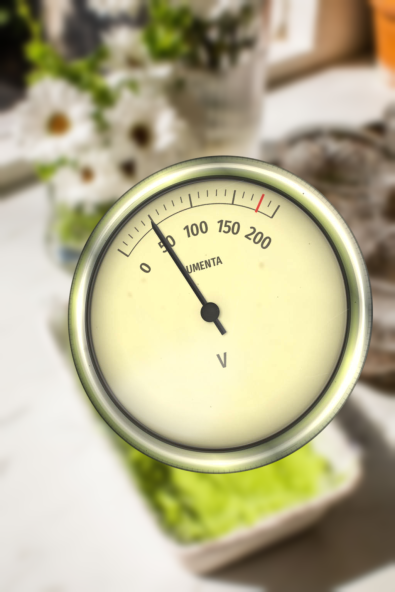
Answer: 50; V
